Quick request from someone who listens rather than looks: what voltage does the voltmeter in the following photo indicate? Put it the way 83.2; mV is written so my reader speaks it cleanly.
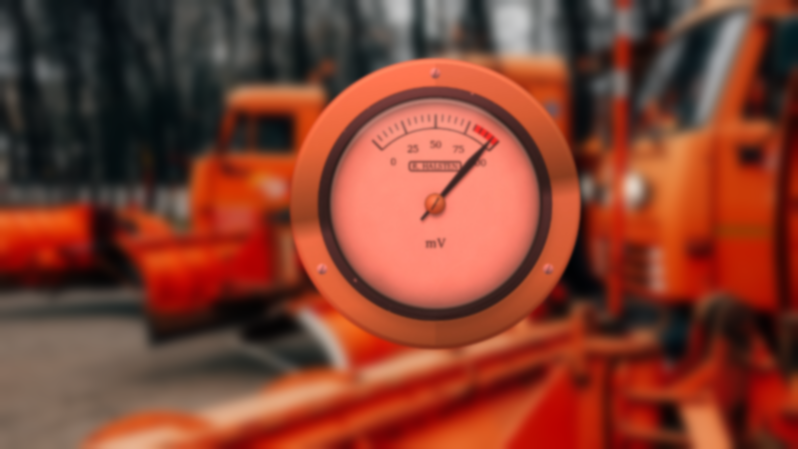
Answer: 95; mV
